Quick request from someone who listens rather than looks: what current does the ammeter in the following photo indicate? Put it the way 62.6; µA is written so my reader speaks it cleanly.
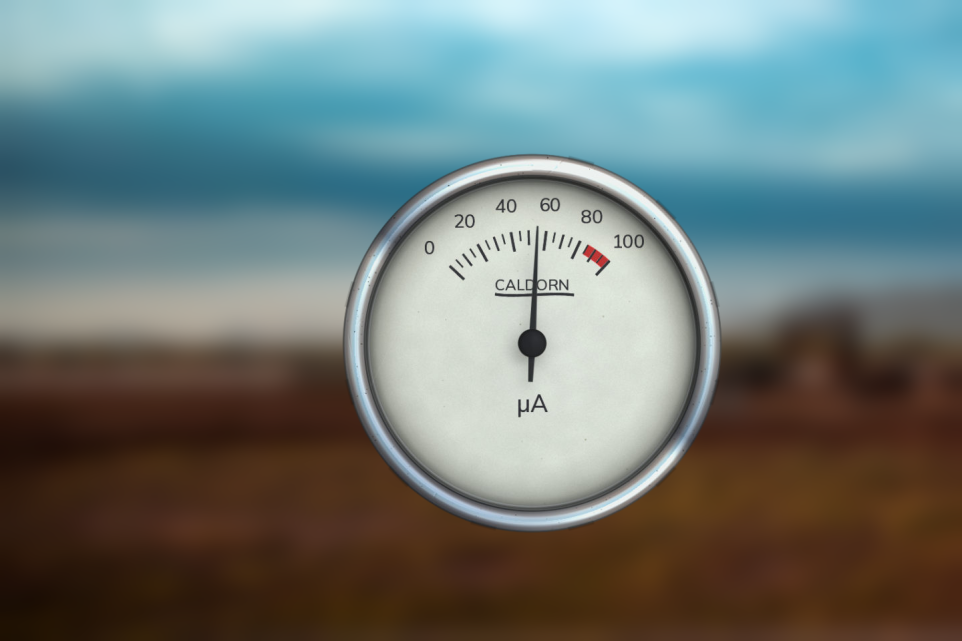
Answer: 55; µA
